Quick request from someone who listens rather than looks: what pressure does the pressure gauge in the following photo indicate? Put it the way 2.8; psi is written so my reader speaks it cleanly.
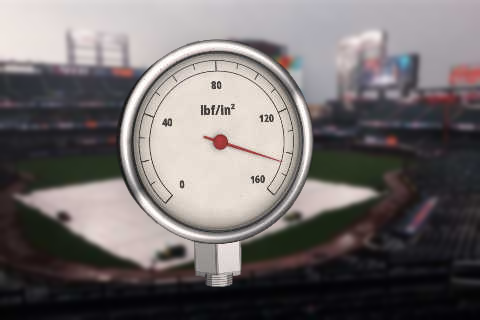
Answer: 145; psi
